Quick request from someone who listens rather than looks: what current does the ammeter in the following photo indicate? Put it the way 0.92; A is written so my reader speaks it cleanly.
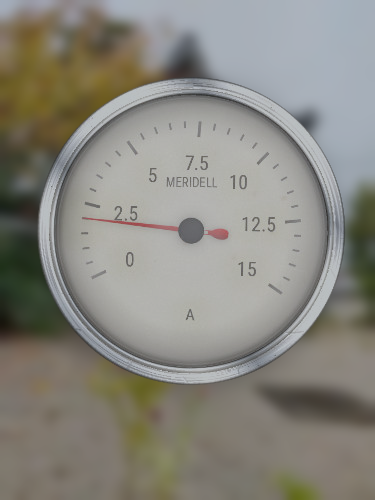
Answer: 2; A
